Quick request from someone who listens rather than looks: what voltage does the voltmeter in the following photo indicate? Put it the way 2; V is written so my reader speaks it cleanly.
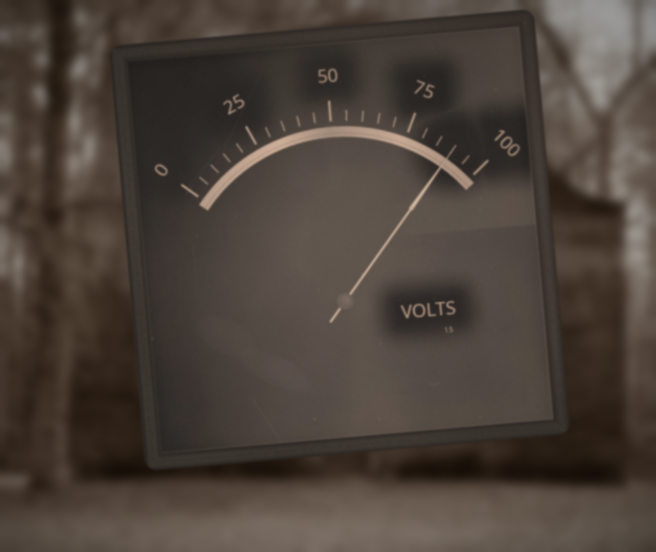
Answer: 90; V
